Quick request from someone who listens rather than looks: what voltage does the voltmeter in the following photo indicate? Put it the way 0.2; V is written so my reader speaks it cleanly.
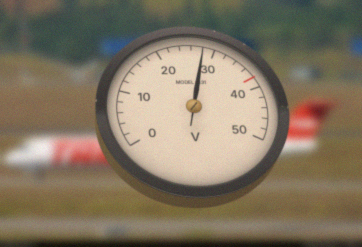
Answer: 28; V
